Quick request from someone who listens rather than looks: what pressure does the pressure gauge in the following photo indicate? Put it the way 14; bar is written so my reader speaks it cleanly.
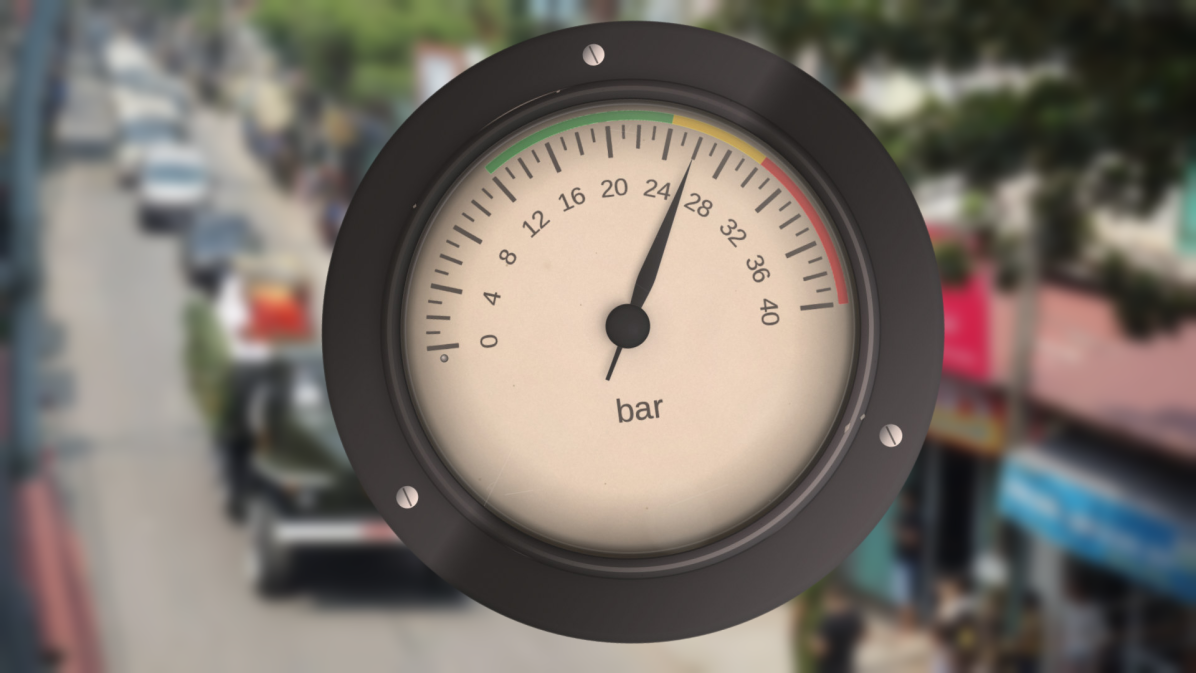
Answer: 26; bar
